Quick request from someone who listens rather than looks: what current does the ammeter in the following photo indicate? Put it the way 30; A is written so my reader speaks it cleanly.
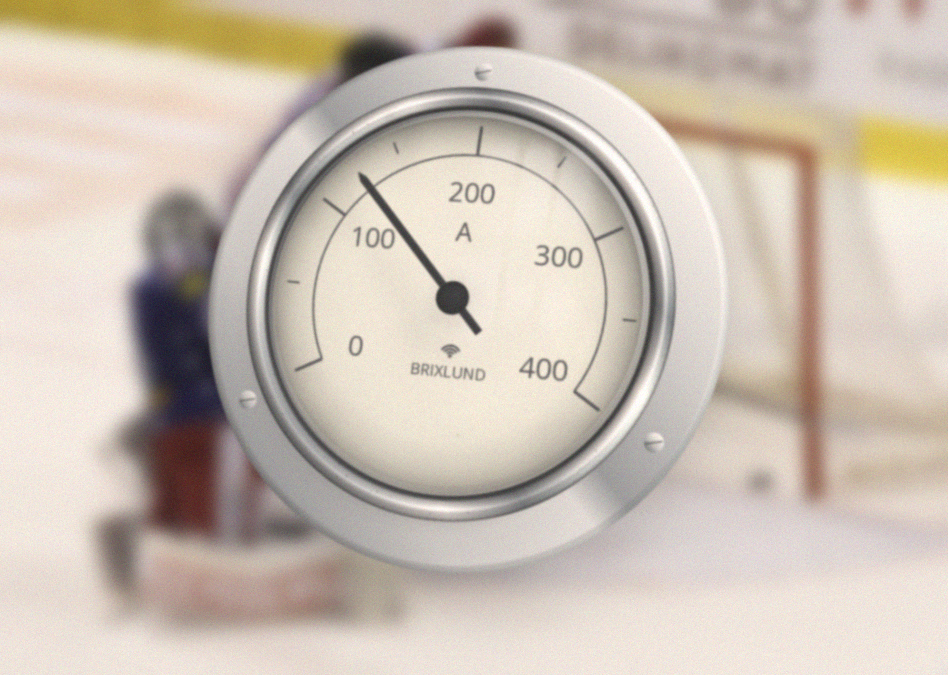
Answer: 125; A
